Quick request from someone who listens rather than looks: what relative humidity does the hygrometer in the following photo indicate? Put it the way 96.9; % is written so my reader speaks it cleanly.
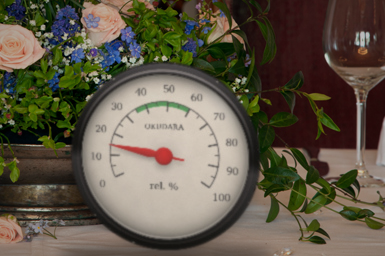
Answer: 15; %
